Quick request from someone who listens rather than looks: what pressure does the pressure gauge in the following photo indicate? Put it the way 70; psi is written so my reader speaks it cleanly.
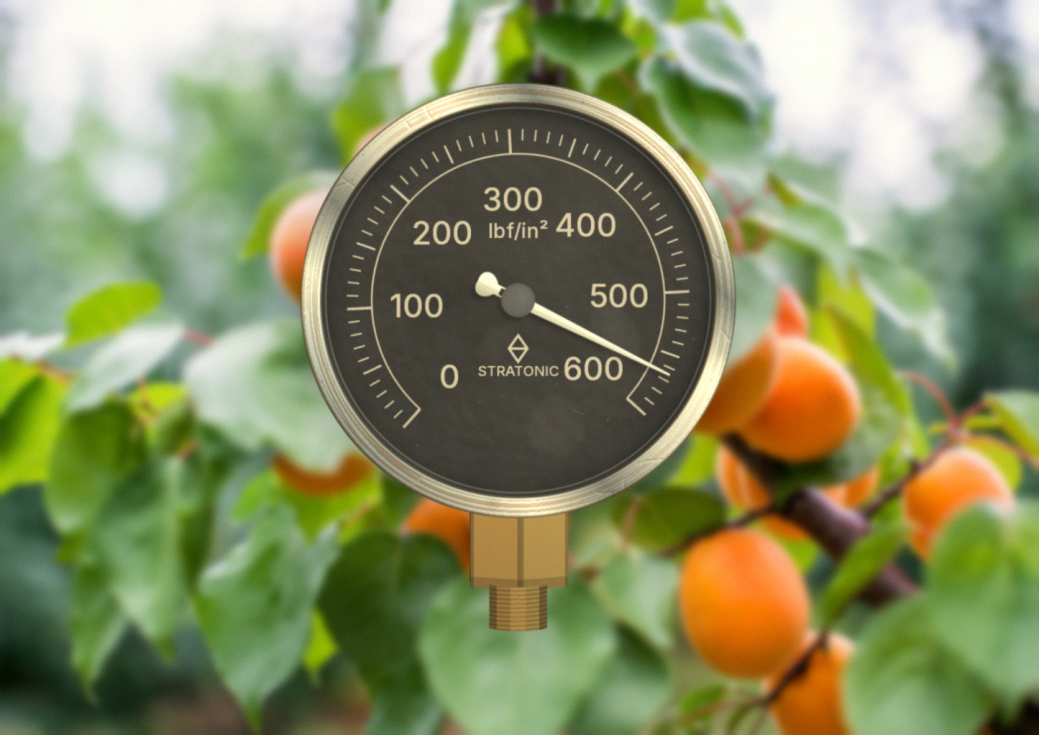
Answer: 565; psi
